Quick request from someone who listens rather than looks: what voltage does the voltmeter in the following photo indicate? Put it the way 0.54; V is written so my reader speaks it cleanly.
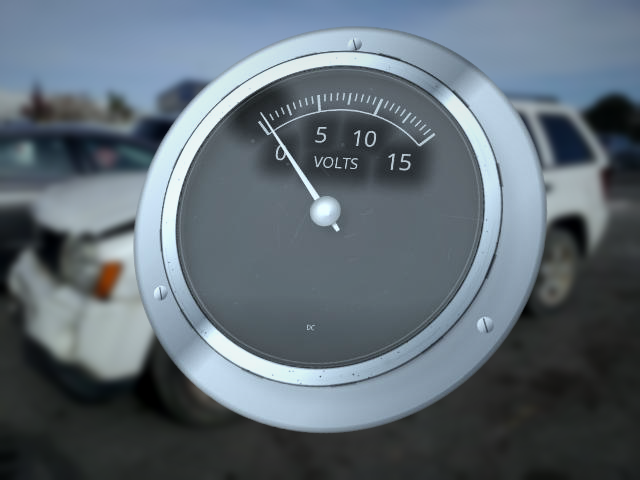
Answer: 0.5; V
